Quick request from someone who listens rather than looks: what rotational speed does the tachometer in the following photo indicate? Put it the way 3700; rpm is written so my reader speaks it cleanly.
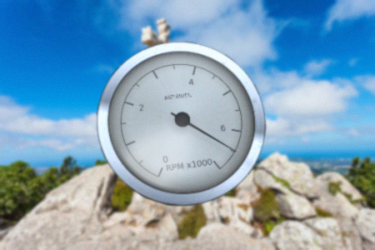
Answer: 6500; rpm
